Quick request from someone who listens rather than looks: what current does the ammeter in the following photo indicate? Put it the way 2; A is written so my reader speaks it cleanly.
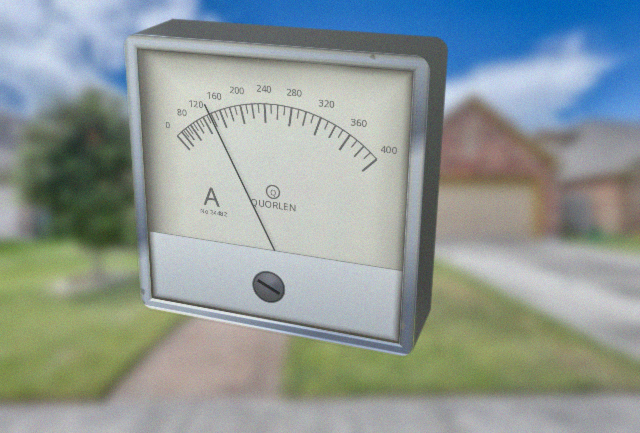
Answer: 140; A
